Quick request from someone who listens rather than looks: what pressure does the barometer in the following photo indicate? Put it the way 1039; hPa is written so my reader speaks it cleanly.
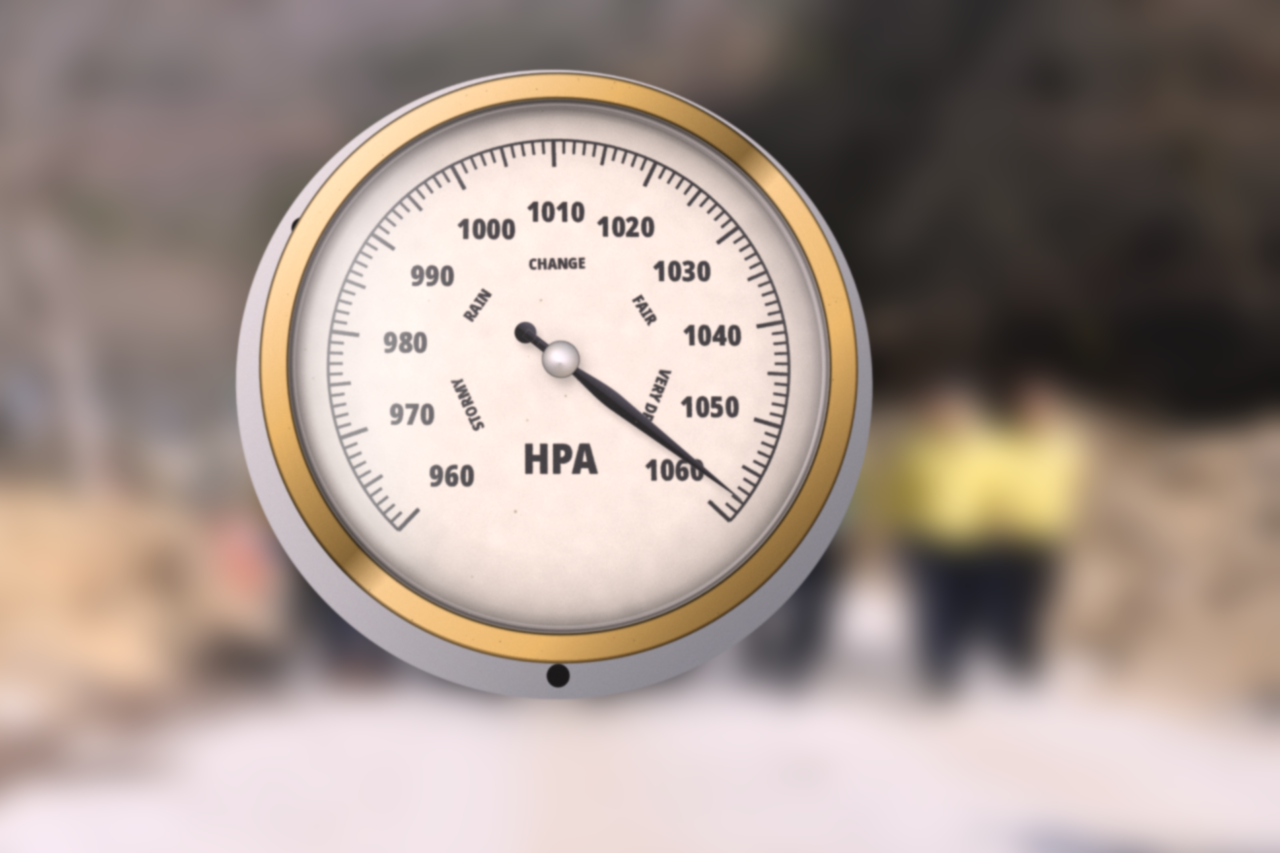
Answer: 1058; hPa
